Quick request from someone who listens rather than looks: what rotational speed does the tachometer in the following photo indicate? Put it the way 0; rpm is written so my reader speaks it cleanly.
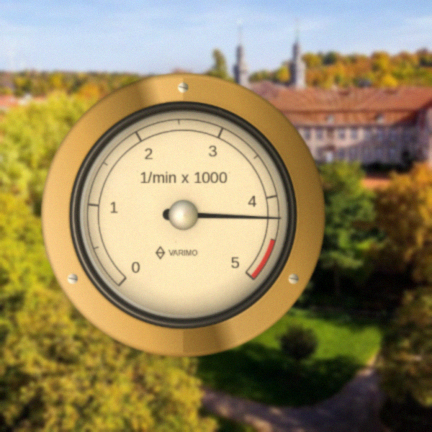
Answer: 4250; rpm
